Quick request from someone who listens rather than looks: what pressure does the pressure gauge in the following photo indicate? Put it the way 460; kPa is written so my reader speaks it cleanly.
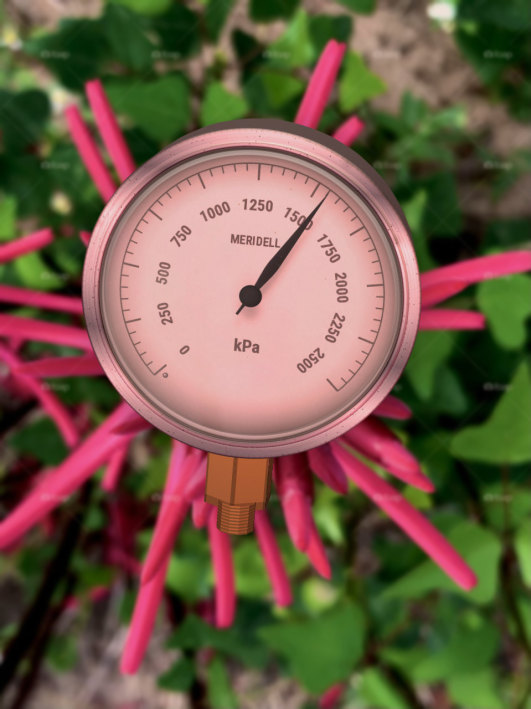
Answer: 1550; kPa
